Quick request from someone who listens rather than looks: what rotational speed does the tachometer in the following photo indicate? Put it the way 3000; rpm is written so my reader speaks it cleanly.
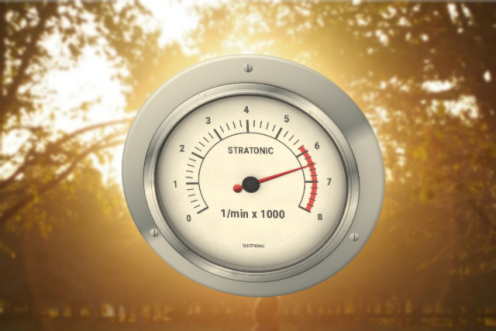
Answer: 6400; rpm
